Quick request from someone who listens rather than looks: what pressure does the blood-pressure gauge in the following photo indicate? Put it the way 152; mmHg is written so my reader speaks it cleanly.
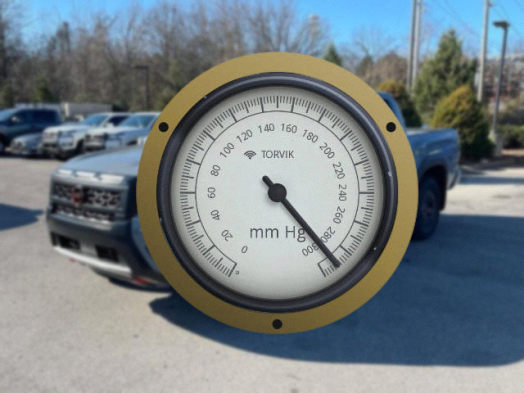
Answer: 290; mmHg
